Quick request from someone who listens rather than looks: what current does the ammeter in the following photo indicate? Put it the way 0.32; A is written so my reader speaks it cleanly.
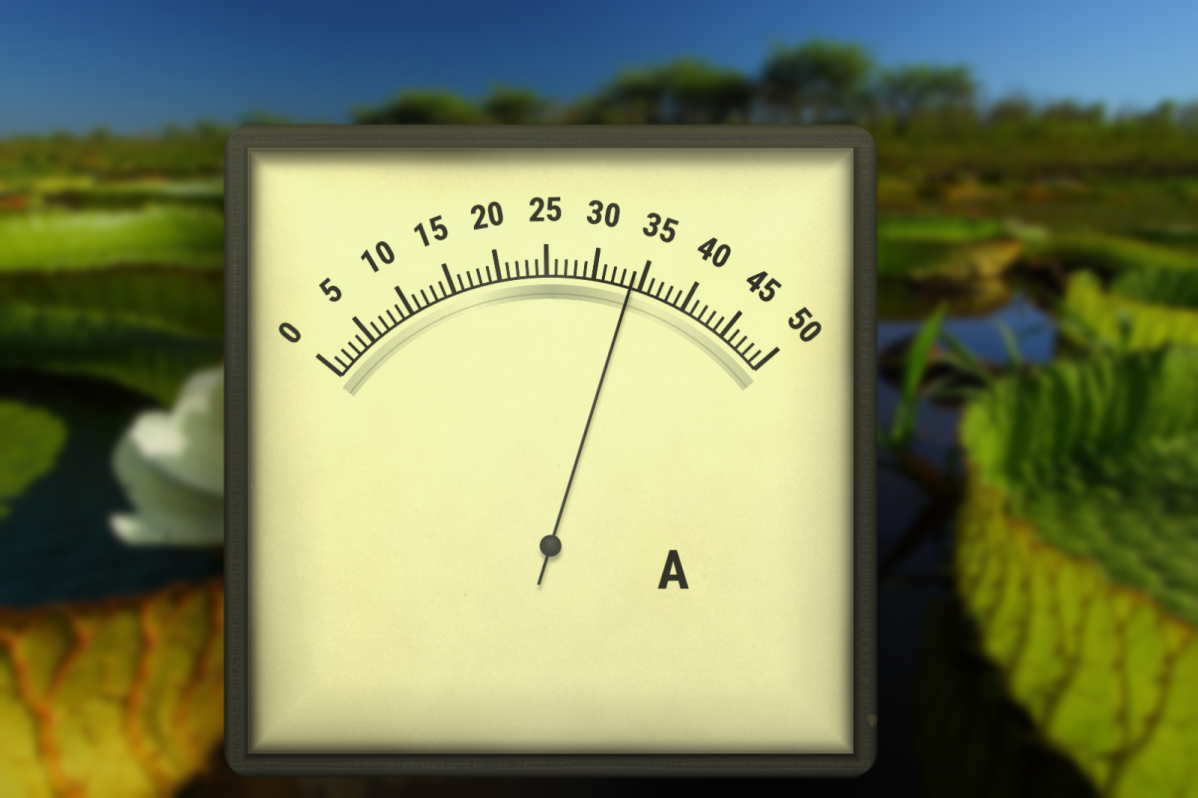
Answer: 34; A
